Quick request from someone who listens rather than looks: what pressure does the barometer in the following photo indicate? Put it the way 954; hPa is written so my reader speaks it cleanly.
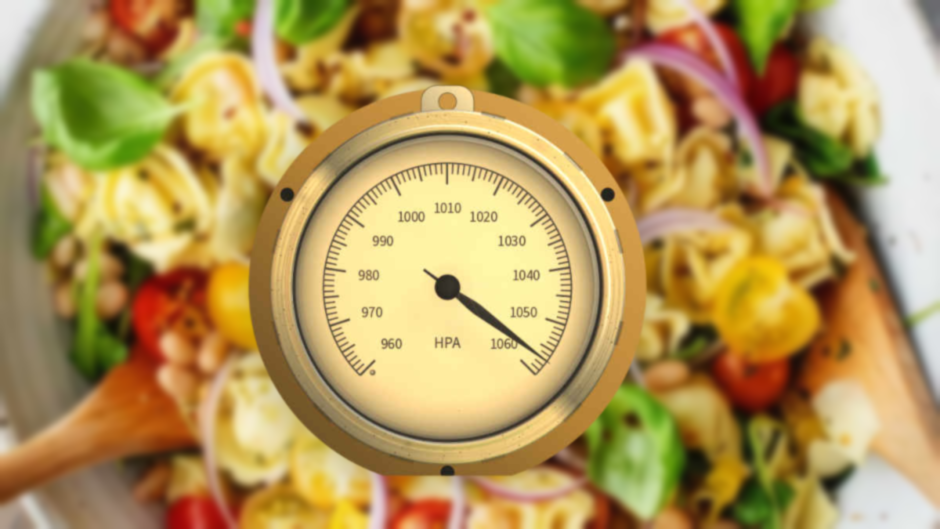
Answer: 1057; hPa
